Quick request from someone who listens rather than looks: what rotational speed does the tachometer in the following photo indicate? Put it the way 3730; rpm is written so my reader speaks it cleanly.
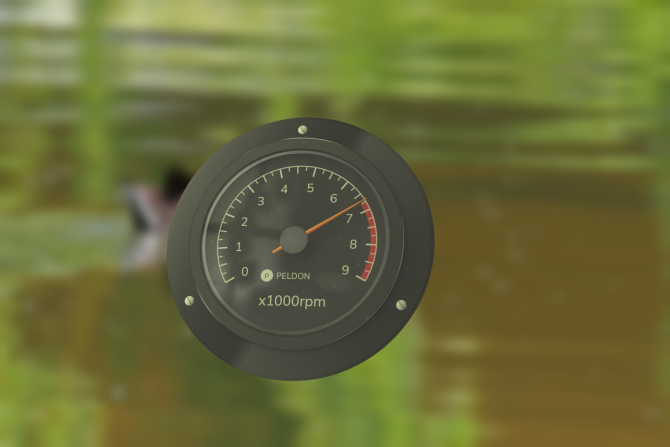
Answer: 6750; rpm
